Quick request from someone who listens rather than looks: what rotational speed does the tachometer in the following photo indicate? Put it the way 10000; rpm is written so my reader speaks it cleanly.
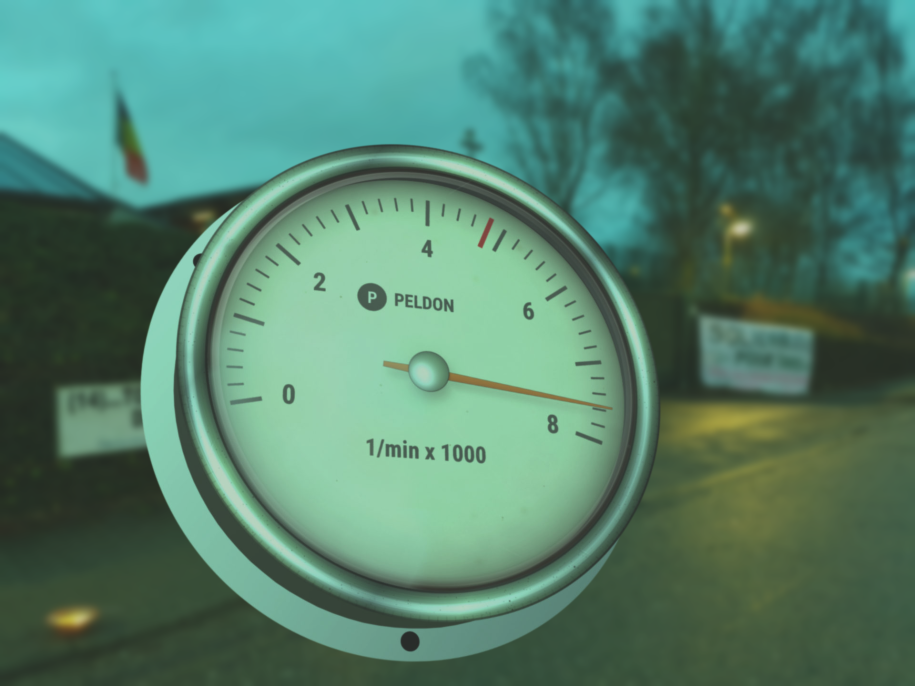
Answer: 7600; rpm
